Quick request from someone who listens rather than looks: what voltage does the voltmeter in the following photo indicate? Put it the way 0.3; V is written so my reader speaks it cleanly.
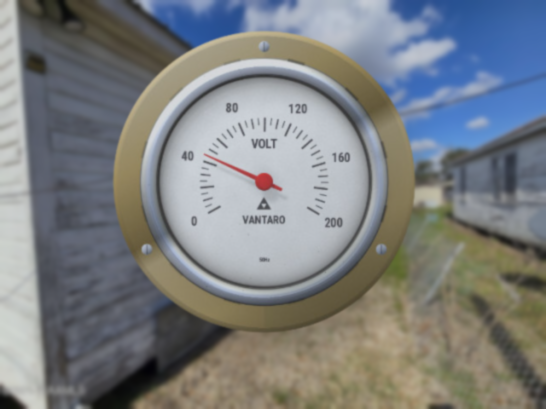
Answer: 45; V
